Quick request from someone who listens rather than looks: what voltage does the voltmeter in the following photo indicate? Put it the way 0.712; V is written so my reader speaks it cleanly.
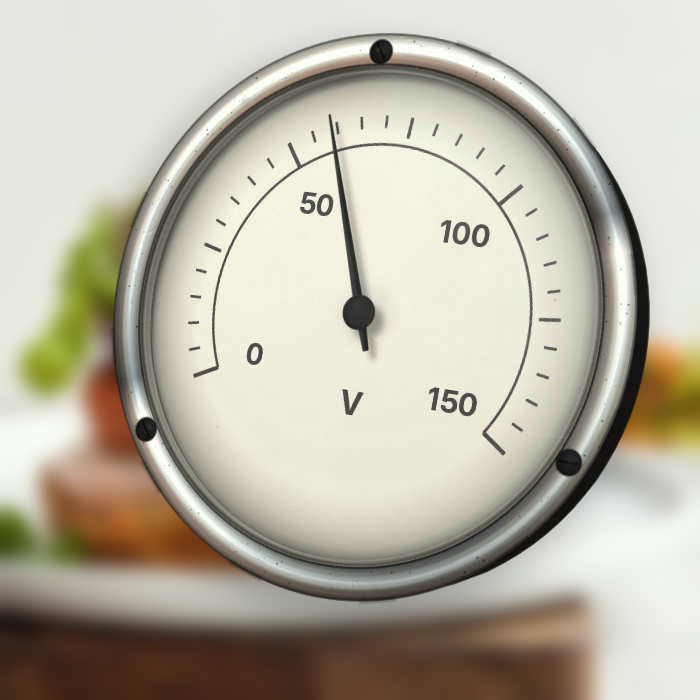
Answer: 60; V
